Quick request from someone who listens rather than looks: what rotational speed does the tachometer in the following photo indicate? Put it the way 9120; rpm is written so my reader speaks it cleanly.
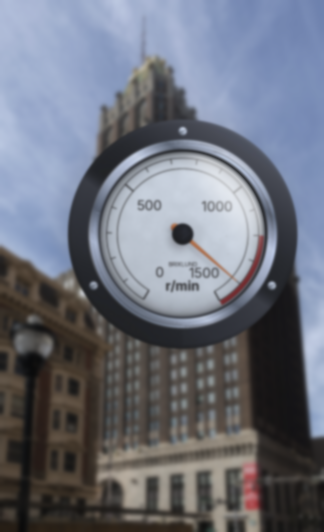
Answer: 1400; rpm
